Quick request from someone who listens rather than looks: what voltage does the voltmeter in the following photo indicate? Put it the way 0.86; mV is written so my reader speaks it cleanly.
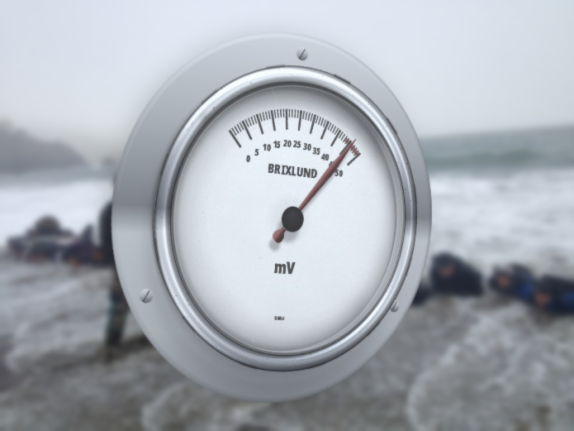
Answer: 45; mV
